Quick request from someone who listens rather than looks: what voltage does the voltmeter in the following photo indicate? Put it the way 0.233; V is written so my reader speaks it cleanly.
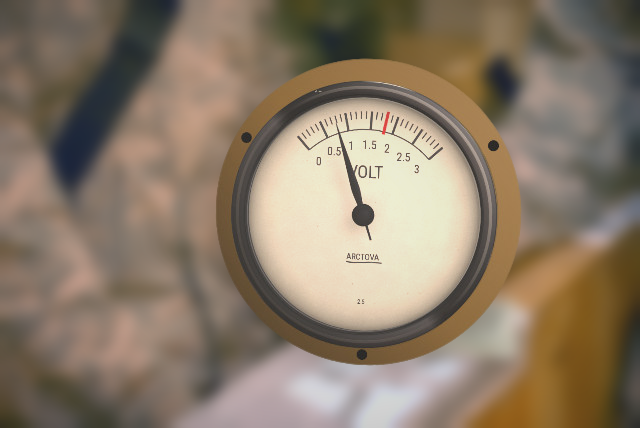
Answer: 0.8; V
